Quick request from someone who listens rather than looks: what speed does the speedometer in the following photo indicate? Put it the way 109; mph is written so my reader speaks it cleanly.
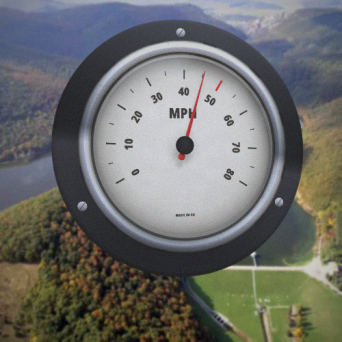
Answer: 45; mph
